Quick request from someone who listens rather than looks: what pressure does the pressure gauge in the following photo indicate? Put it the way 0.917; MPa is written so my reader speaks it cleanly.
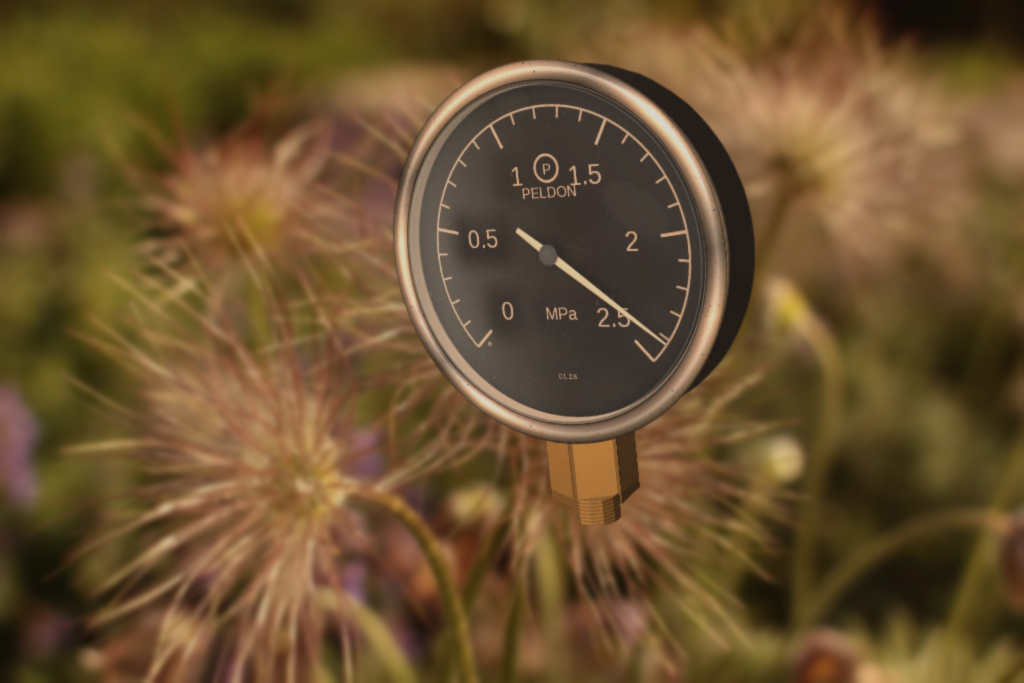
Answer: 2.4; MPa
